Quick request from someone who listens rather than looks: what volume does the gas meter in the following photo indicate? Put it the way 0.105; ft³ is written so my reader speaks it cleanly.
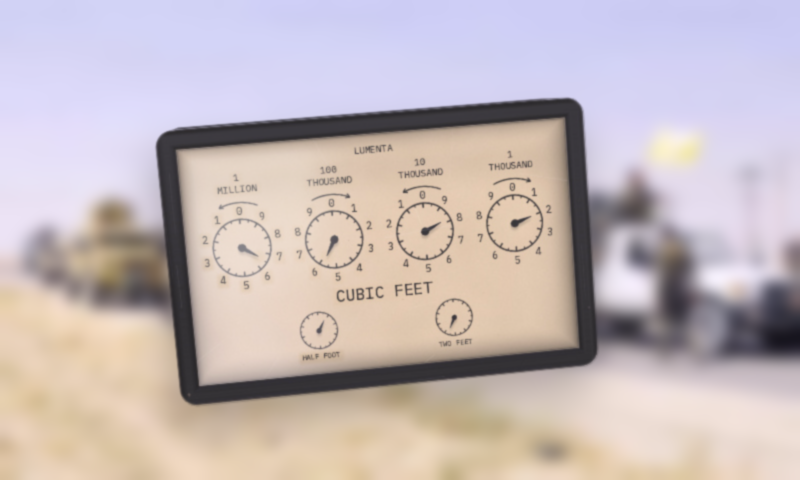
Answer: 658200; ft³
